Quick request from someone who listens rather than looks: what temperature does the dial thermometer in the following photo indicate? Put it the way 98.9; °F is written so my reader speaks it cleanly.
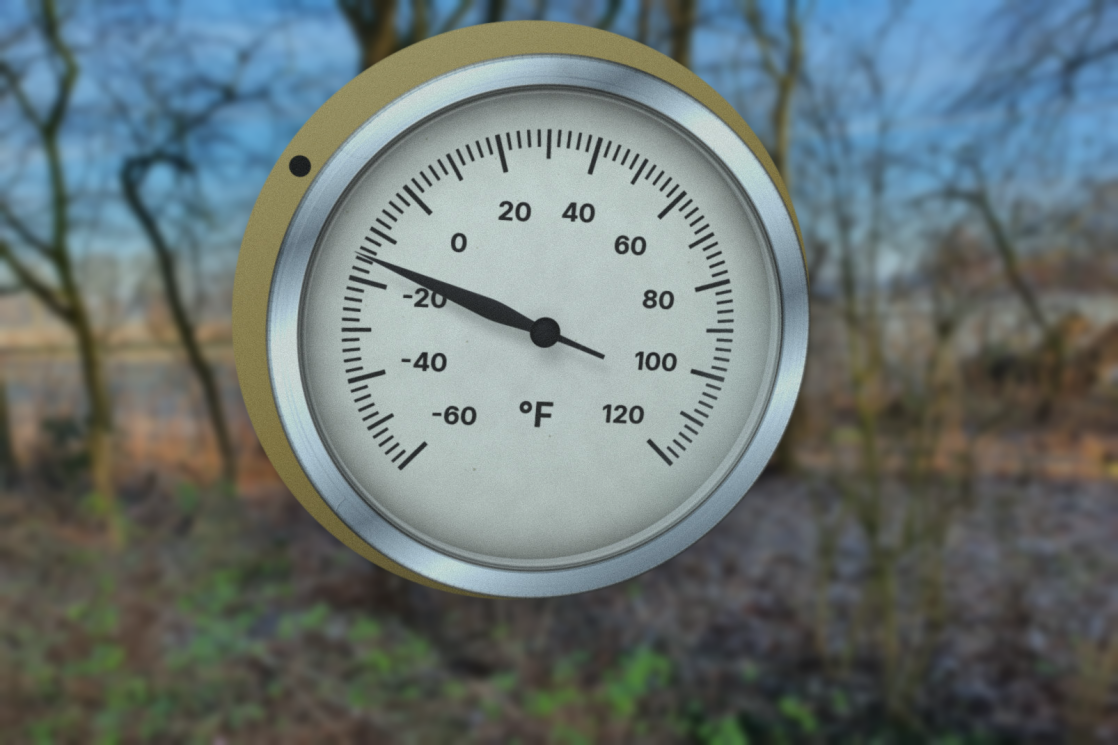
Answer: -15; °F
